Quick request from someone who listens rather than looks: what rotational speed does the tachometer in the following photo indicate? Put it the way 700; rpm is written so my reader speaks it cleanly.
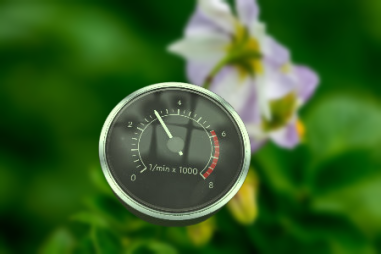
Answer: 3000; rpm
